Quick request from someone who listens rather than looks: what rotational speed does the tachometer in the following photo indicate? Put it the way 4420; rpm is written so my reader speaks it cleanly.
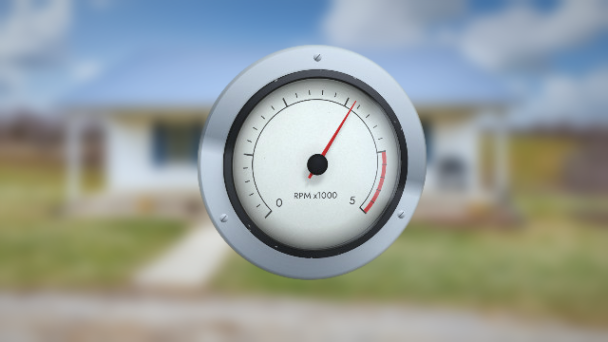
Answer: 3100; rpm
